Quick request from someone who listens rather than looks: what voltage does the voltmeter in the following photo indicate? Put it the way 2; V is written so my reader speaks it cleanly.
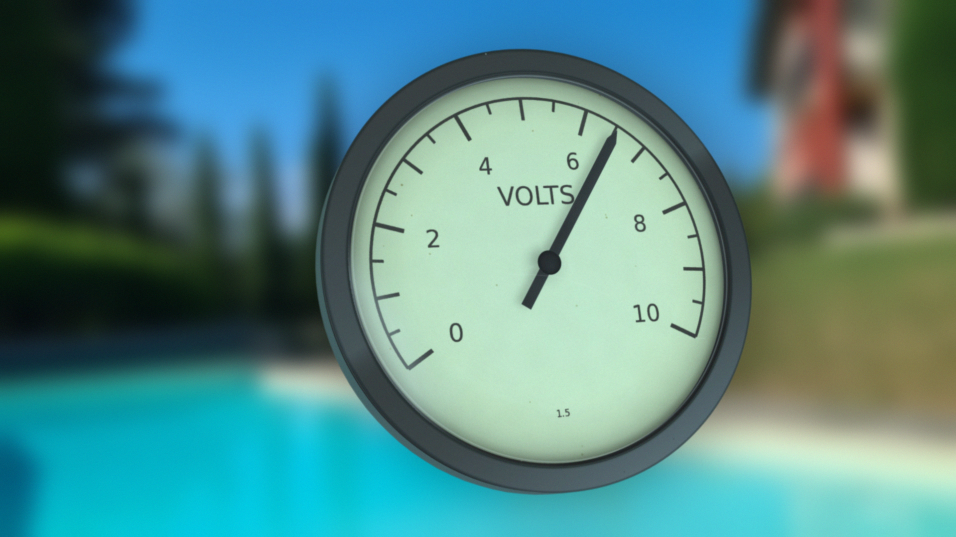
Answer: 6.5; V
